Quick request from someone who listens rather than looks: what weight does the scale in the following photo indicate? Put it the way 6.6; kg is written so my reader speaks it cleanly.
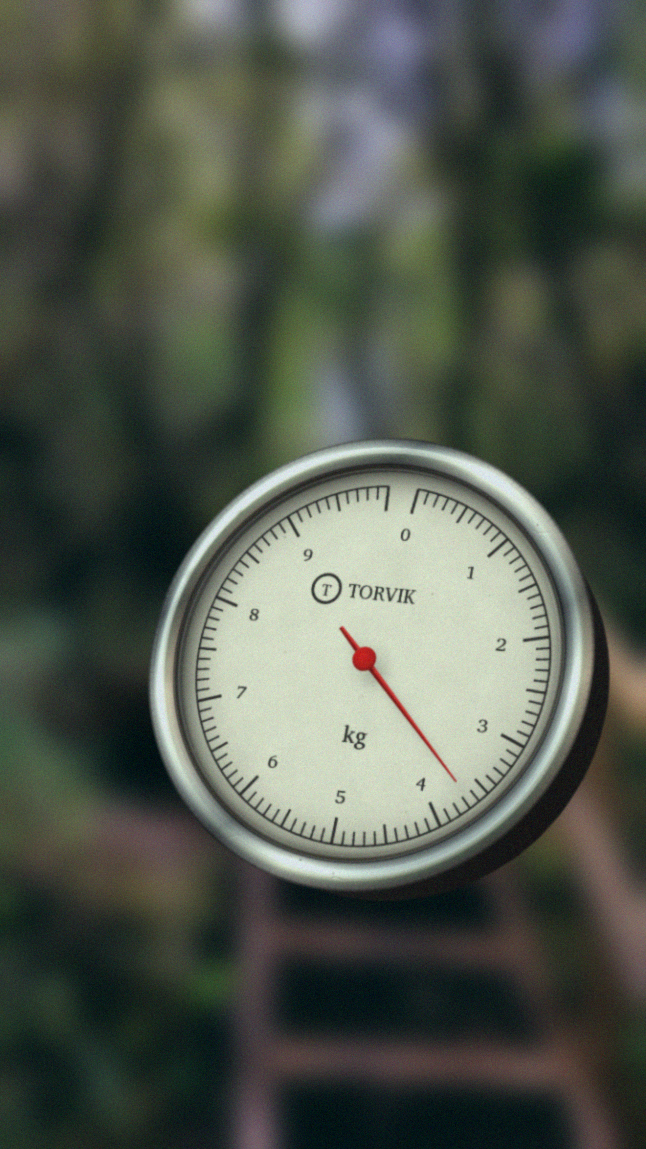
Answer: 3.65; kg
